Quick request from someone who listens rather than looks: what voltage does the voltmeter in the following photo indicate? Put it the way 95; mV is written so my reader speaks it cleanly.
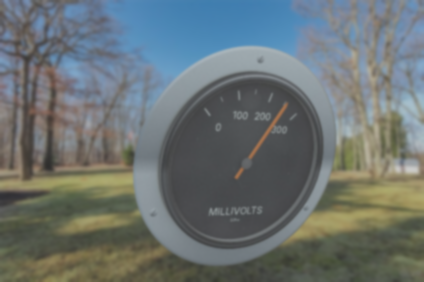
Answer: 250; mV
